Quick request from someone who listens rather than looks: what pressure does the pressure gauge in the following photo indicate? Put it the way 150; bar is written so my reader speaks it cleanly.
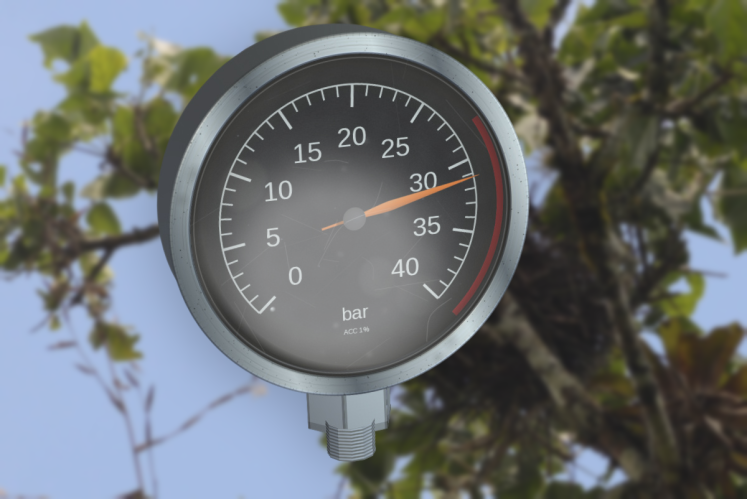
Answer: 31; bar
